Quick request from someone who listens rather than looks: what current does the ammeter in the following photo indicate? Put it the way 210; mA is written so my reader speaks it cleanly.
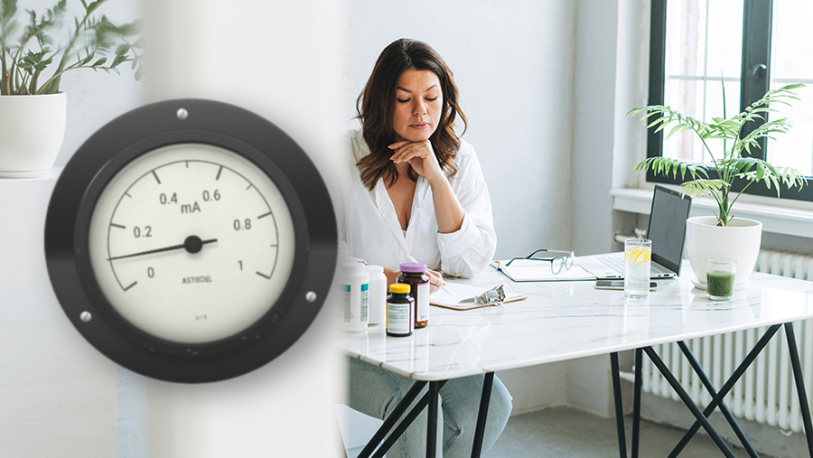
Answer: 0.1; mA
